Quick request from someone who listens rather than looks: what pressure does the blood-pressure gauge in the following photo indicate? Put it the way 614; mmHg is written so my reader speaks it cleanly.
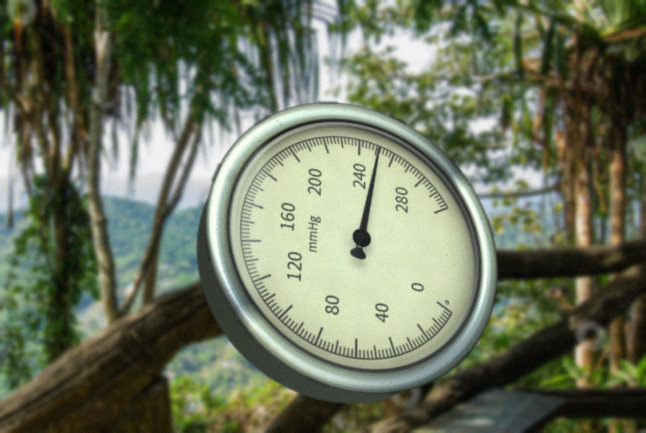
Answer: 250; mmHg
